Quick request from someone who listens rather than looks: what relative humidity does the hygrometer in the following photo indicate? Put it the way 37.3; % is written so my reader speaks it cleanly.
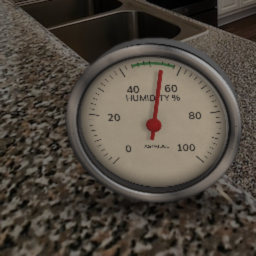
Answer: 54; %
